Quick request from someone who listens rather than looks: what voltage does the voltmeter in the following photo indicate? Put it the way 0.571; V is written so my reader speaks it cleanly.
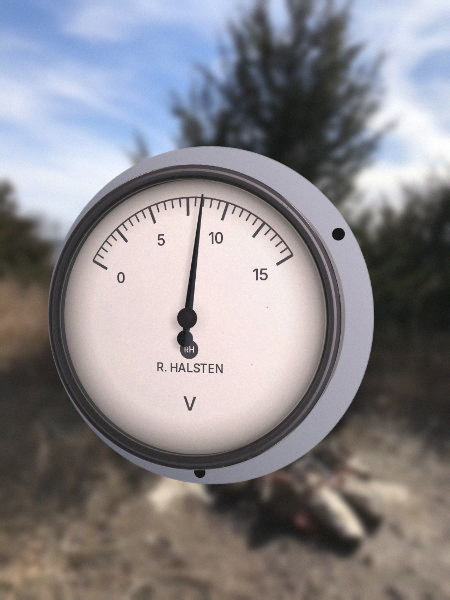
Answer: 8.5; V
